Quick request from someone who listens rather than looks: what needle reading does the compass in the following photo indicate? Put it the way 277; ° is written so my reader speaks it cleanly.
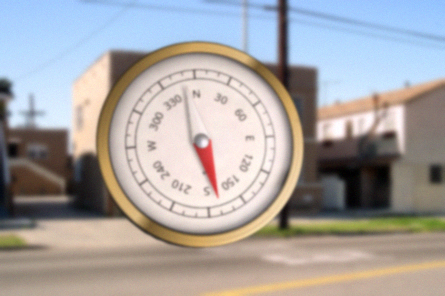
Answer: 170; °
